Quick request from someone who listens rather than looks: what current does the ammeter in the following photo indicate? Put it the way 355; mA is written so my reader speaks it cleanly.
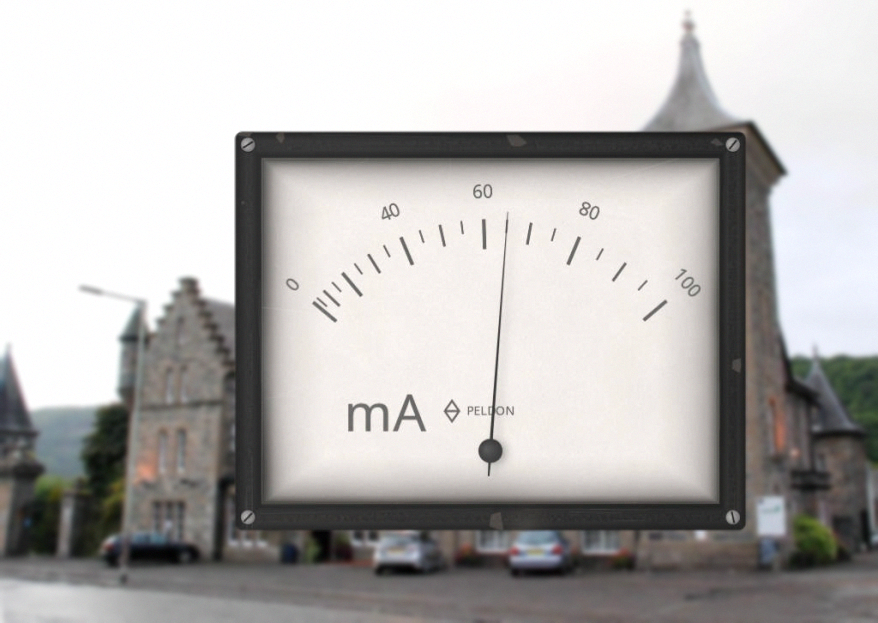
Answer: 65; mA
